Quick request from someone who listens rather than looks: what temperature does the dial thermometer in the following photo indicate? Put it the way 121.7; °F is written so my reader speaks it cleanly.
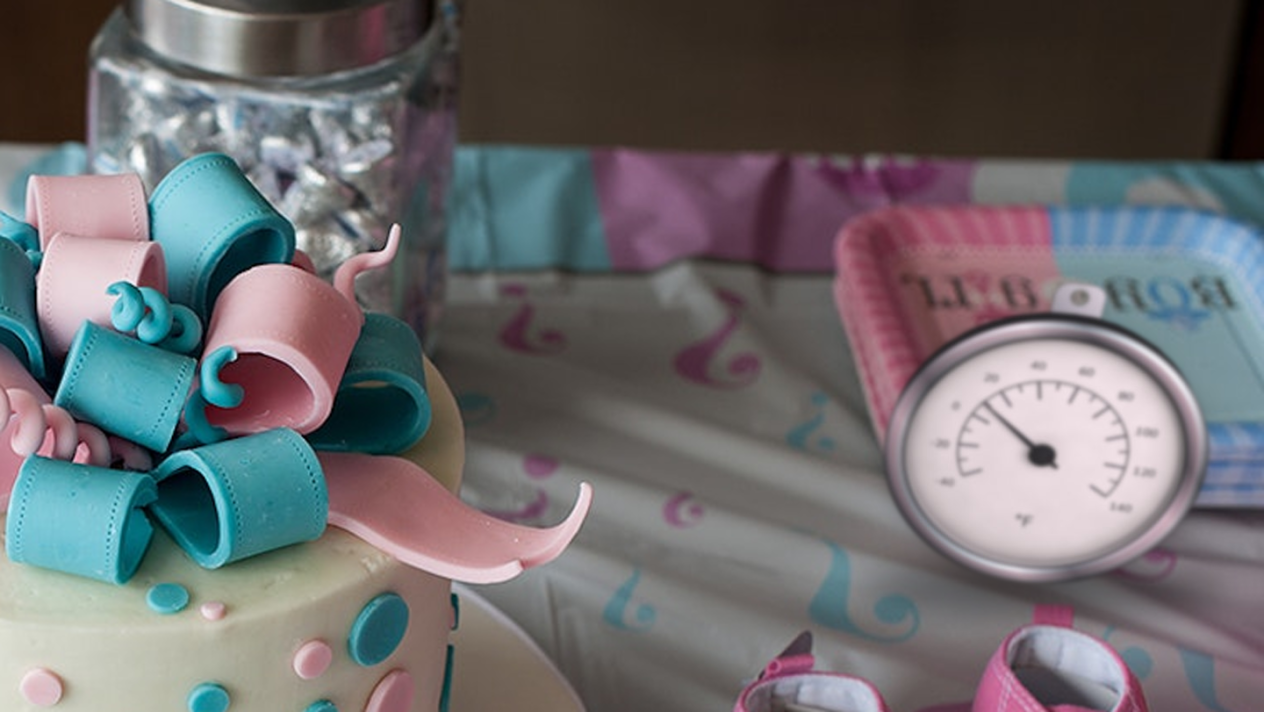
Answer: 10; °F
